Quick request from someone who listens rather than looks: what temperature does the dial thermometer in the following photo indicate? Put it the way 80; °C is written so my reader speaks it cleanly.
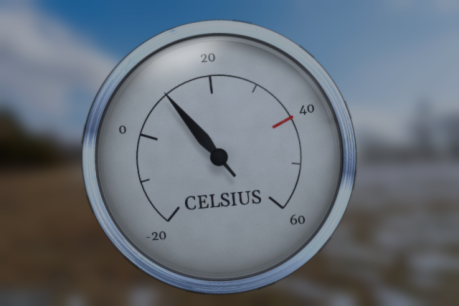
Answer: 10; °C
